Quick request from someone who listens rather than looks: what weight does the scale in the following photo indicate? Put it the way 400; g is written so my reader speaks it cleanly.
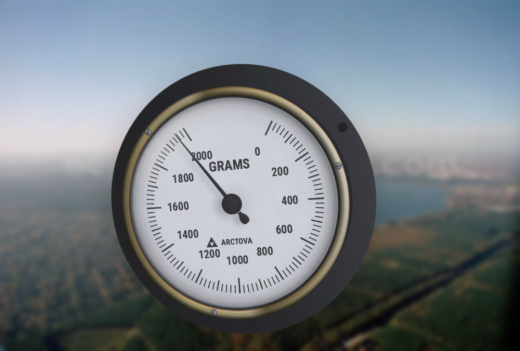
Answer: 1960; g
